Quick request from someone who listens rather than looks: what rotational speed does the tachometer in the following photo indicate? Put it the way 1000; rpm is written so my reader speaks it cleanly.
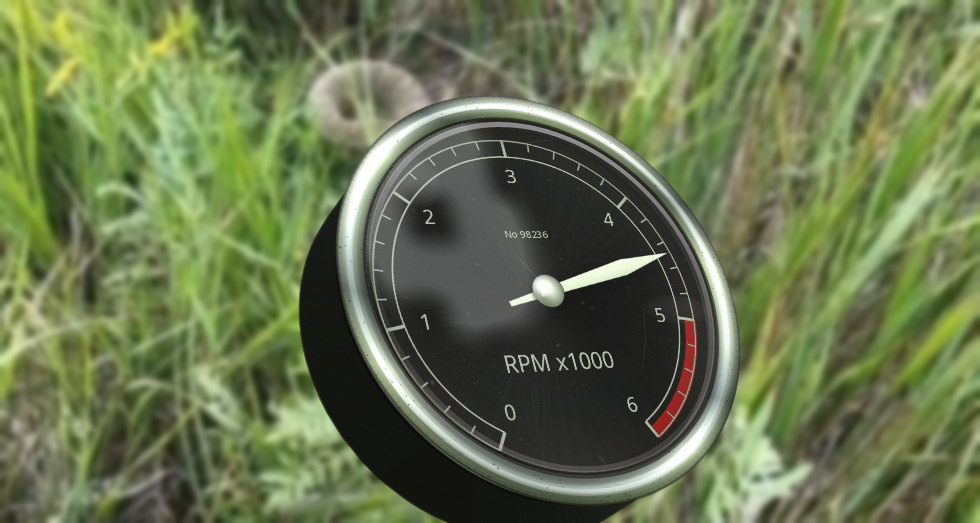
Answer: 4500; rpm
